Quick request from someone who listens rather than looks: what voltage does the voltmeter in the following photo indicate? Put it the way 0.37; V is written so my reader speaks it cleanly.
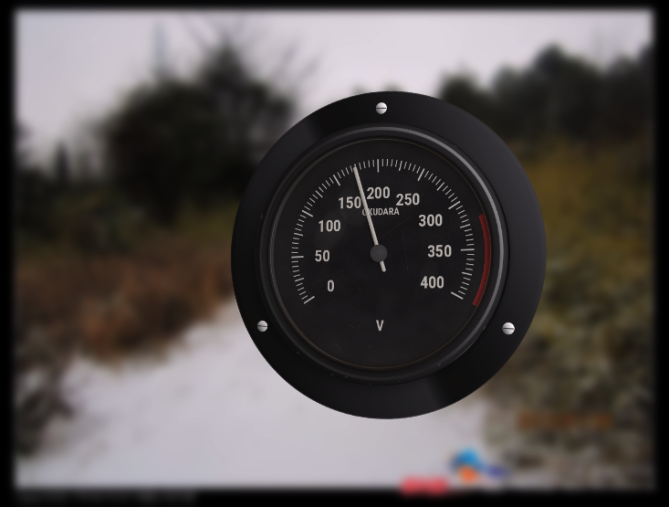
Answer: 175; V
